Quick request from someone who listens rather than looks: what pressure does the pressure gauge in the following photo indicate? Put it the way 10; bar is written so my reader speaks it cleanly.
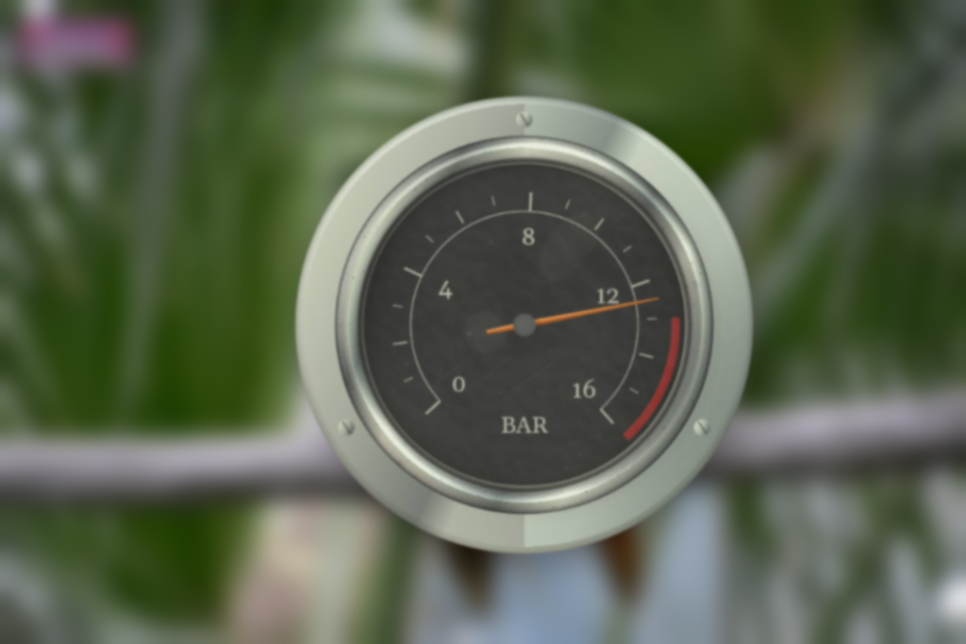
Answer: 12.5; bar
